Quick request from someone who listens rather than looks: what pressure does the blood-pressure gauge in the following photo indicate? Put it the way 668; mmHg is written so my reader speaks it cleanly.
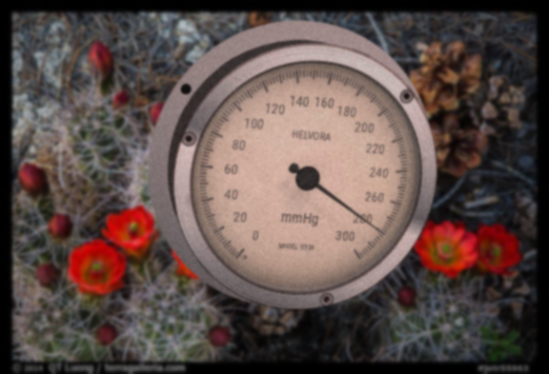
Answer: 280; mmHg
